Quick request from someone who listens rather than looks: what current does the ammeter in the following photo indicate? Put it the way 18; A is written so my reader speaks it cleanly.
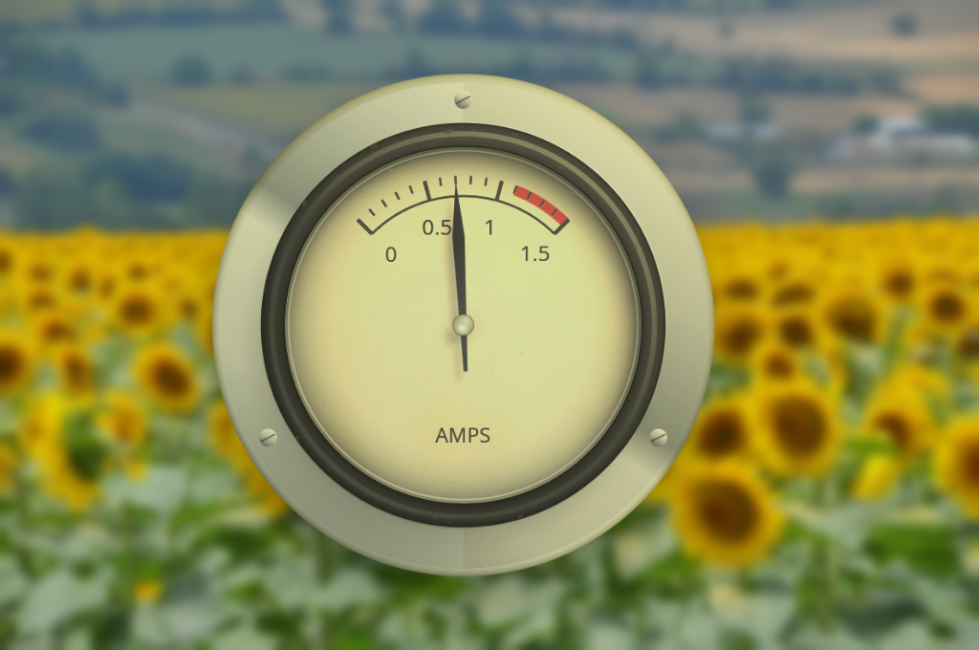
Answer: 0.7; A
